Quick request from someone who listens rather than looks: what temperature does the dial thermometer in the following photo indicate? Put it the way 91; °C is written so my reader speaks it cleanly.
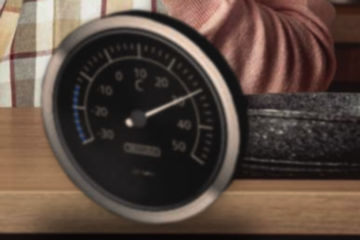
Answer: 30; °C
